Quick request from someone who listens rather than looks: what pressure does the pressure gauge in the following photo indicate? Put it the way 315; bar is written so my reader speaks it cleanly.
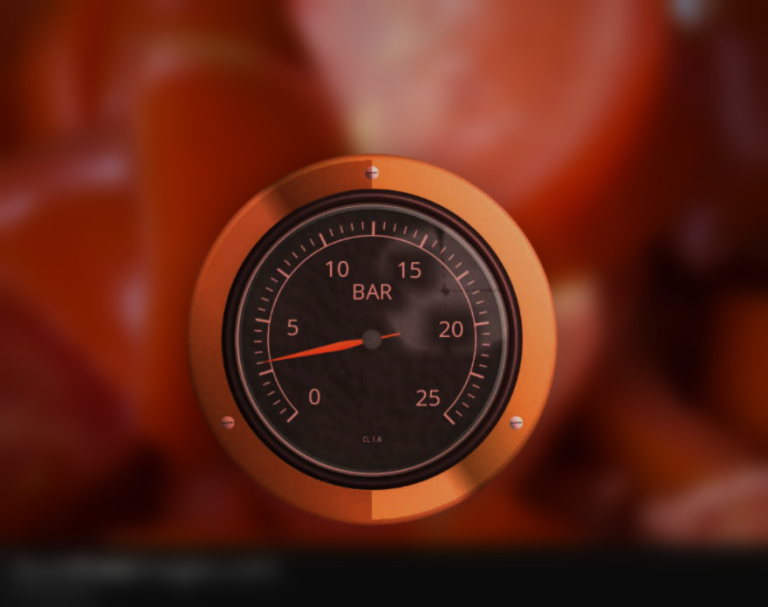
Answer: 3; bar
